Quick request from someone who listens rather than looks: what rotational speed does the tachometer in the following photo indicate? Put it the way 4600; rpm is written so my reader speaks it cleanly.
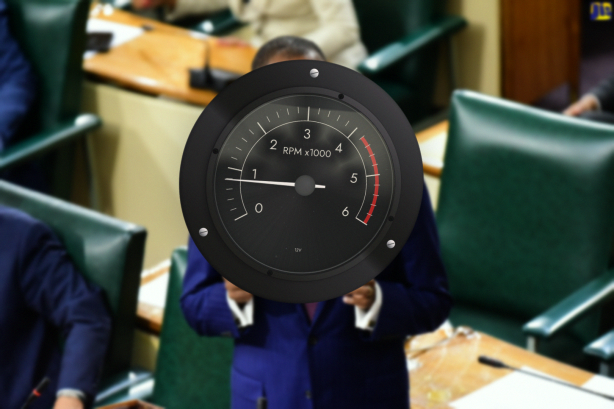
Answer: 800; rpm
